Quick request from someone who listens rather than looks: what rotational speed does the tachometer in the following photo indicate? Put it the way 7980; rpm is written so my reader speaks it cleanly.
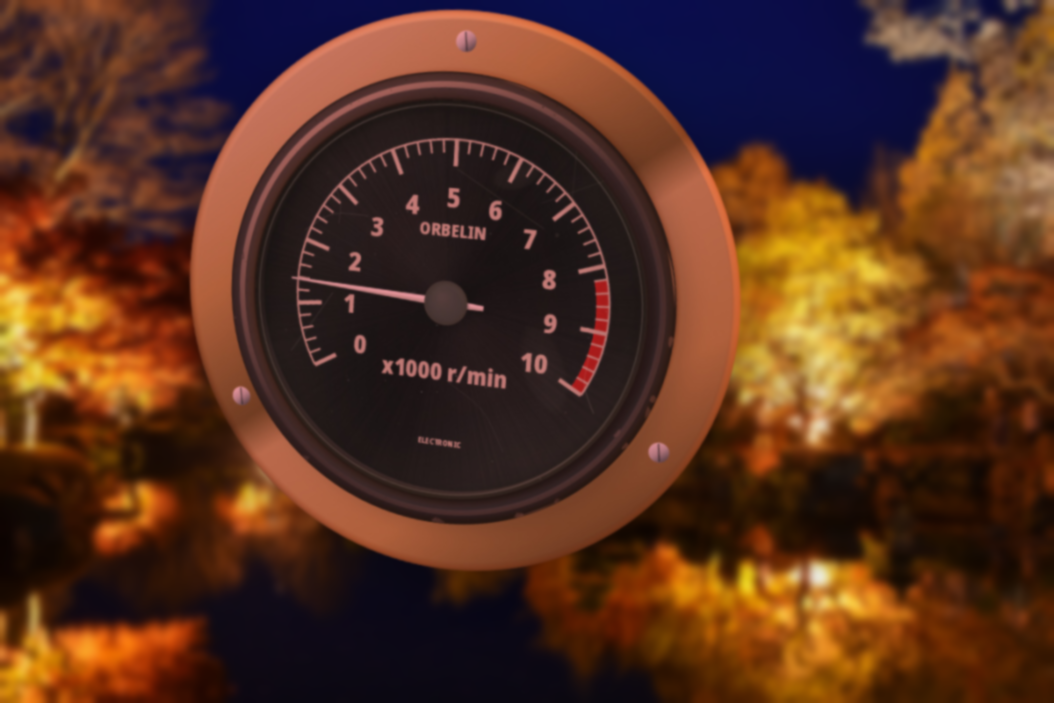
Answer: 1400; rpm
